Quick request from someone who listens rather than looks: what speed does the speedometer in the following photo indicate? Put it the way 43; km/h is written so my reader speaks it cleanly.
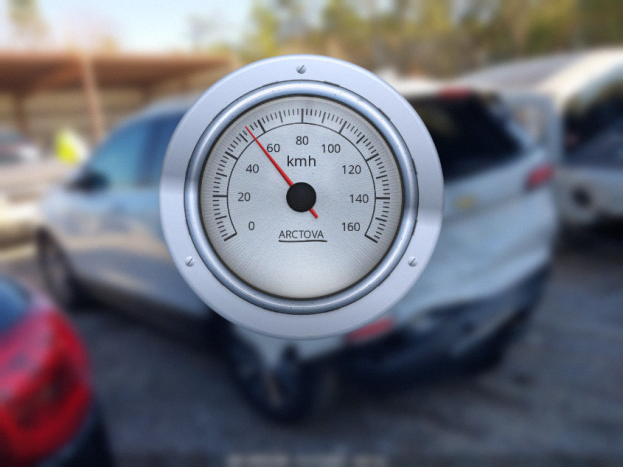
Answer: 54; km/h
